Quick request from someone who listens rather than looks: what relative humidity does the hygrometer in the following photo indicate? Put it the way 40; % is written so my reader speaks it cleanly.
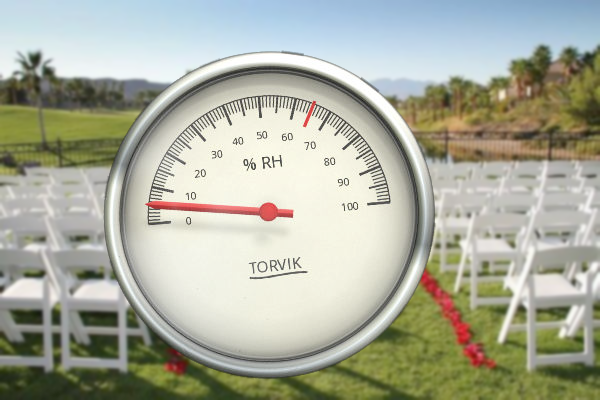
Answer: 5; %
